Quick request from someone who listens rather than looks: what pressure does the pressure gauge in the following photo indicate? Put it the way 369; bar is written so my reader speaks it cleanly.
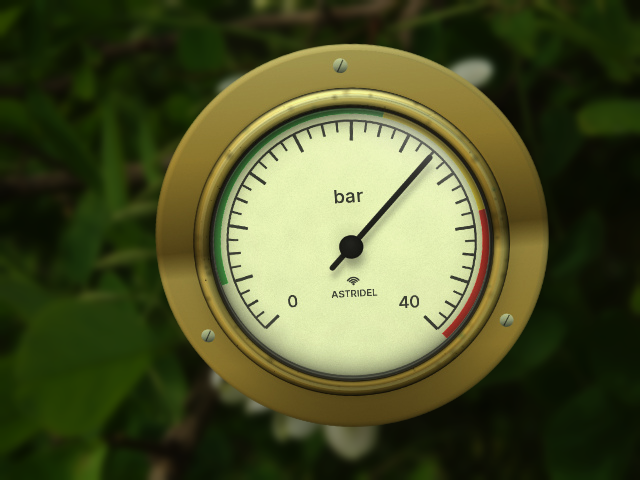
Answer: 26; bar
